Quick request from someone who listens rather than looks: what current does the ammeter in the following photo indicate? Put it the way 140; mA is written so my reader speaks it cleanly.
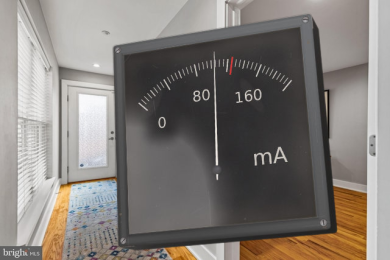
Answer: 105; mA
